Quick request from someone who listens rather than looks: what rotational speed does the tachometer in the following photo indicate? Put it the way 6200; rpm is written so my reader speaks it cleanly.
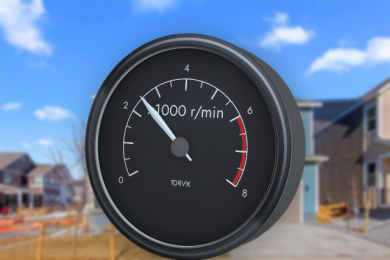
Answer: 2500; rpm
